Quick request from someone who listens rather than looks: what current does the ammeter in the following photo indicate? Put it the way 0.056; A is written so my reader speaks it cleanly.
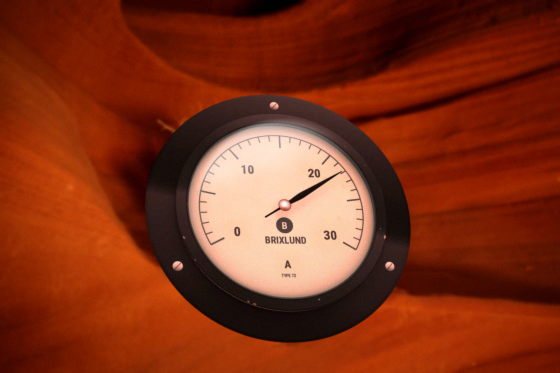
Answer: 22; A
